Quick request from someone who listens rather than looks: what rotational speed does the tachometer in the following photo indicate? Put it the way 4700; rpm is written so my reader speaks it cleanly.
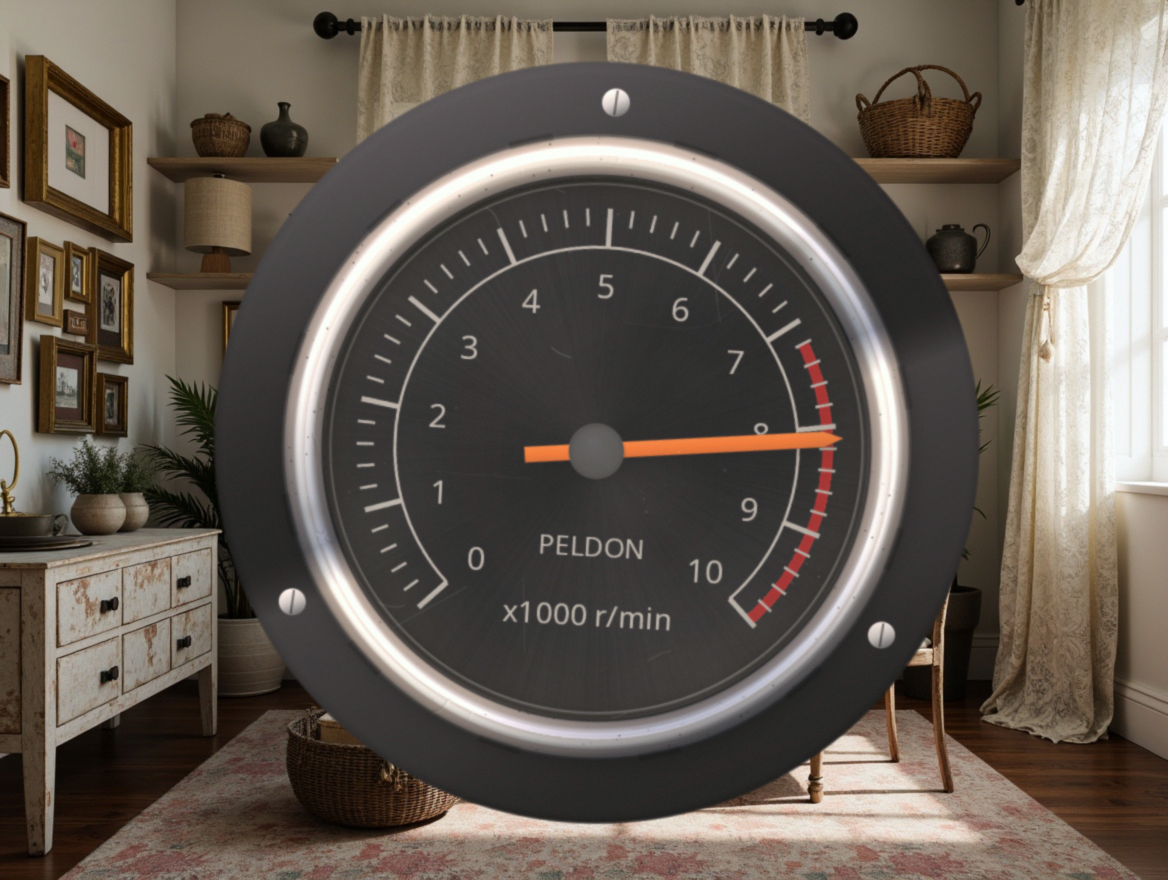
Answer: 8100; rpm
